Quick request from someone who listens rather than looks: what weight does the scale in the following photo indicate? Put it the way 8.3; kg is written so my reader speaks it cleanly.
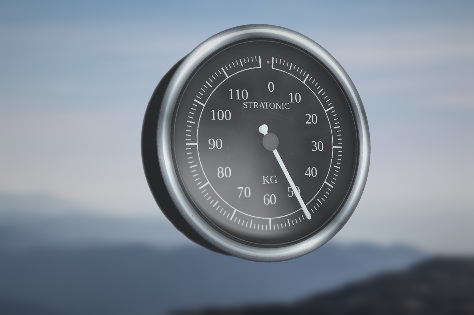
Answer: 50; kg
